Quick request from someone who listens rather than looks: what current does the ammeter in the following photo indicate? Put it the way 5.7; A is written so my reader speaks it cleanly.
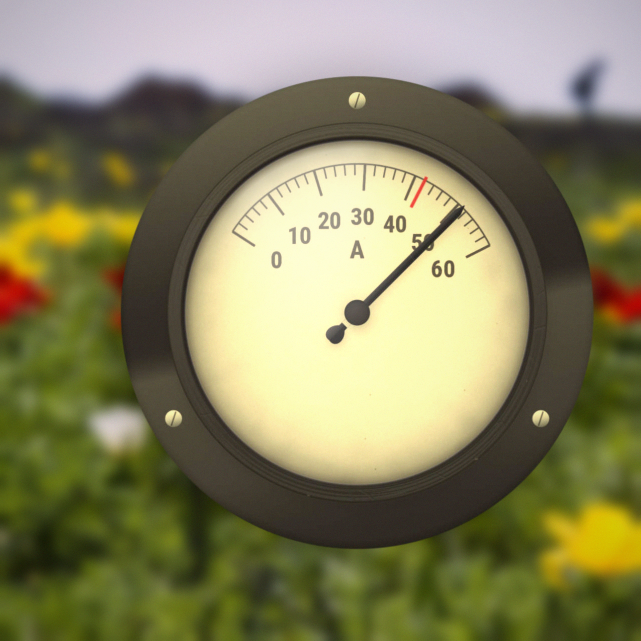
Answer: 51; A
